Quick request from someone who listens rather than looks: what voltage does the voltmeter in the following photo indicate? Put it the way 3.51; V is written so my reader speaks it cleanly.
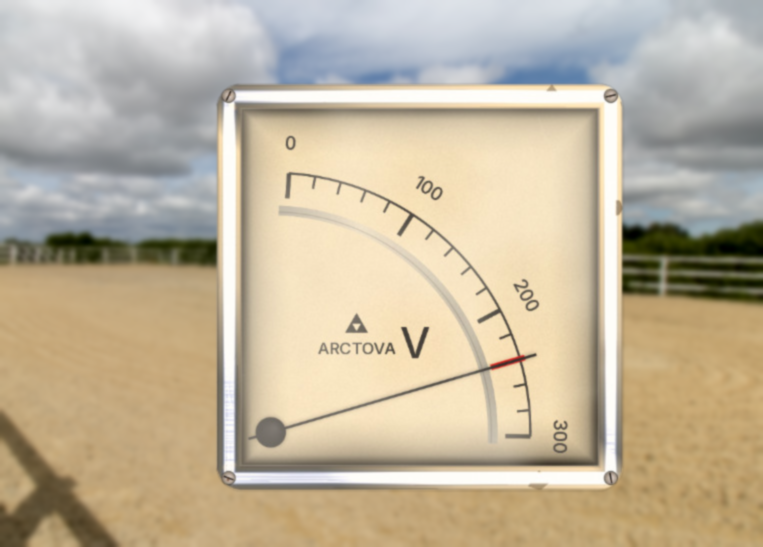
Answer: 240; V
